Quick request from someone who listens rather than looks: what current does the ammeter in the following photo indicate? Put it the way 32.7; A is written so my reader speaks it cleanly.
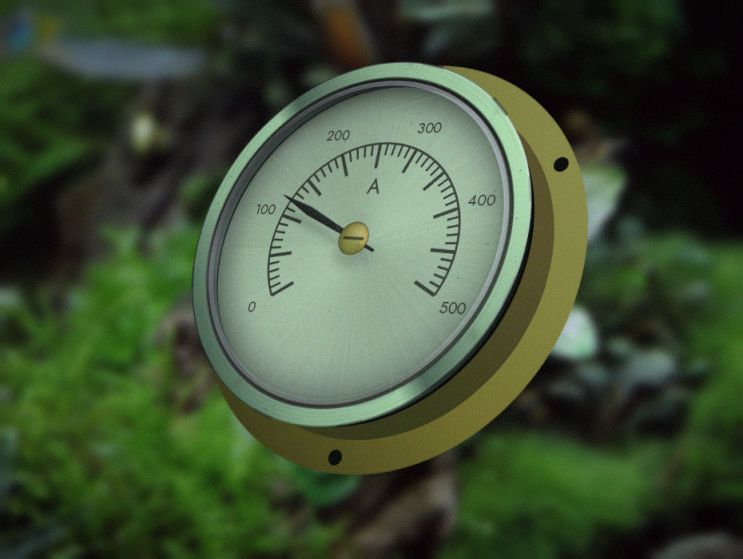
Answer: 120; A
